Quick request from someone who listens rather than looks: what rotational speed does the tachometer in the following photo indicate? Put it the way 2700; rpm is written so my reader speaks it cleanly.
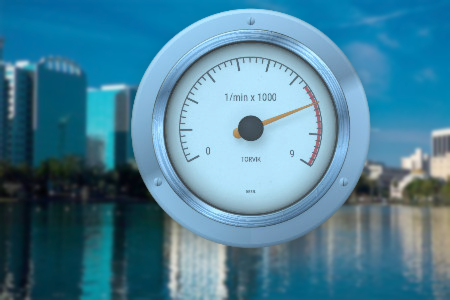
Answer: 7000; rpm
